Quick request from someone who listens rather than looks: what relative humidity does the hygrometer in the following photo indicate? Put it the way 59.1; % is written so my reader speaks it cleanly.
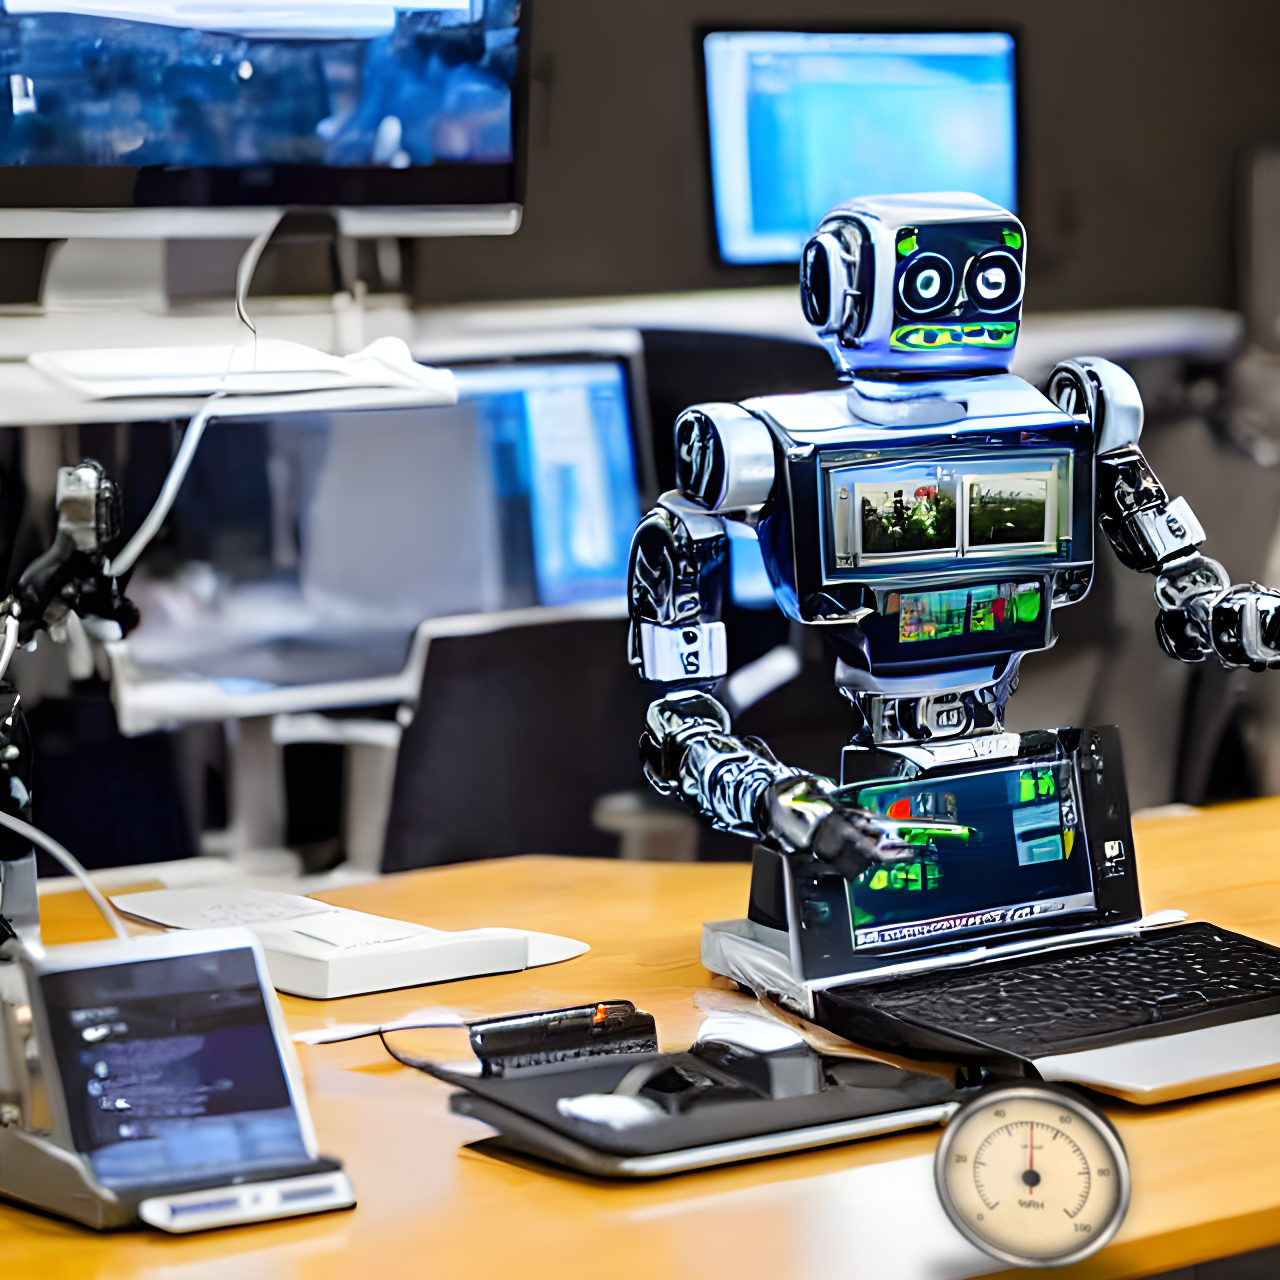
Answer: 50; %
